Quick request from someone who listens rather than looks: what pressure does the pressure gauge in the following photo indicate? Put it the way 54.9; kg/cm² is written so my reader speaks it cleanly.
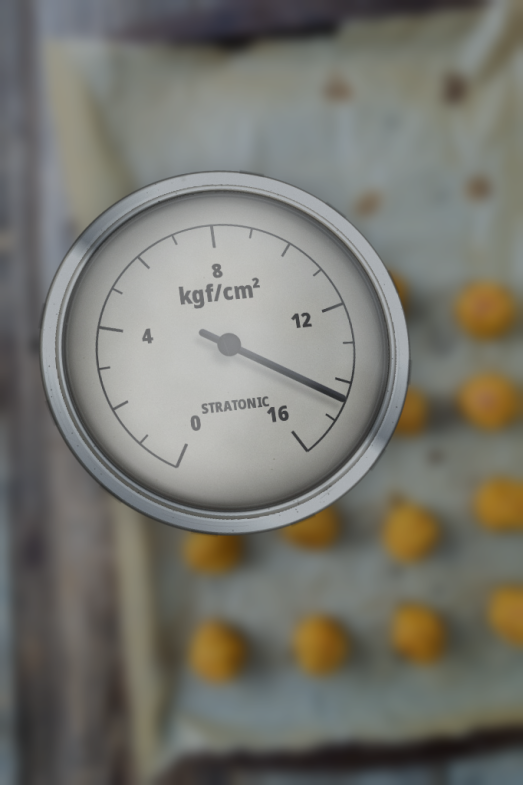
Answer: 14.5; kg/cm²
